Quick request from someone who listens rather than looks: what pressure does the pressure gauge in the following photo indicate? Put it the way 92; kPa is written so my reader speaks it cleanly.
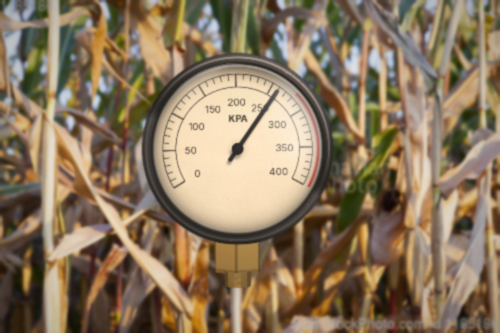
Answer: 260; kPa
